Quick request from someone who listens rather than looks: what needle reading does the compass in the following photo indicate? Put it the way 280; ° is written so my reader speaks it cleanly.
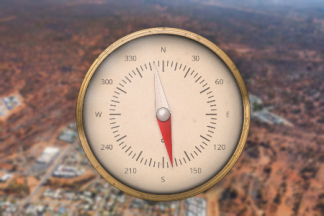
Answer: 170; °
